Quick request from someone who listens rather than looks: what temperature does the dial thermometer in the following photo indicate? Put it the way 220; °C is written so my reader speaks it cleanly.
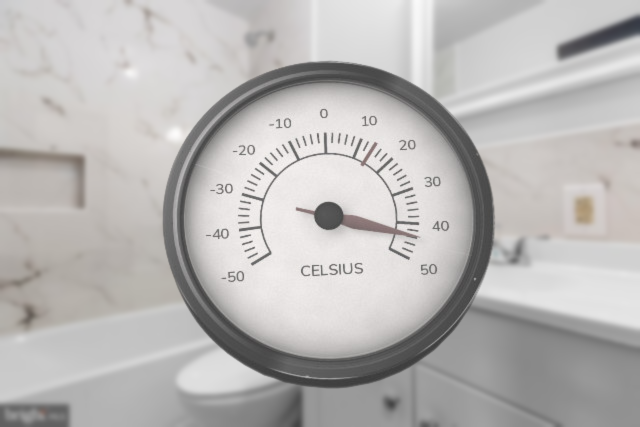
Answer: 44; °C
